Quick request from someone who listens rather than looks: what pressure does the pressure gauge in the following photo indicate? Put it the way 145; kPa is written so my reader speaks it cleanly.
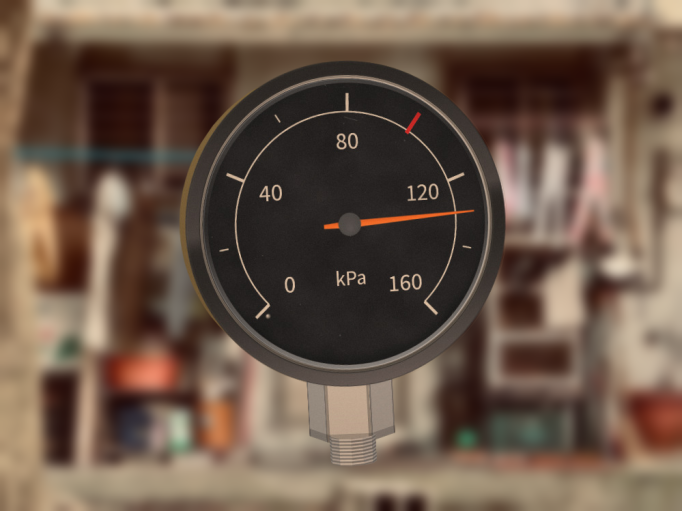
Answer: 130; kPa
